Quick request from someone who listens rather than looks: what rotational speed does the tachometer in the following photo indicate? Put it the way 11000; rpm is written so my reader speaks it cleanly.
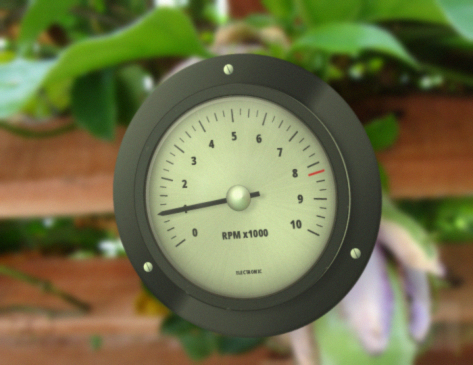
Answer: 1000; rpm
